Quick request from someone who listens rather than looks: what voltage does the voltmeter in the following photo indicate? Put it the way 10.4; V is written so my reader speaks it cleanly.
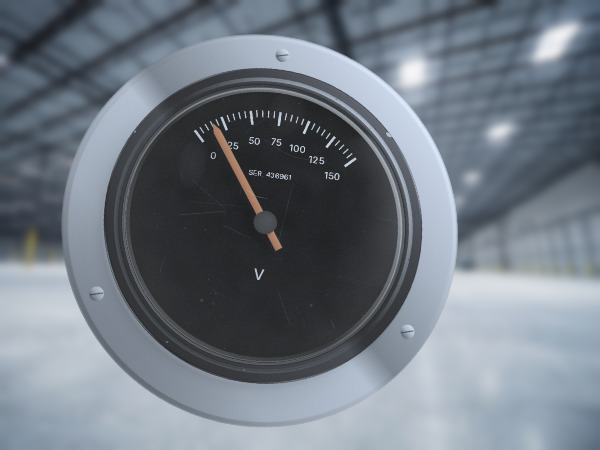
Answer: 15; V
